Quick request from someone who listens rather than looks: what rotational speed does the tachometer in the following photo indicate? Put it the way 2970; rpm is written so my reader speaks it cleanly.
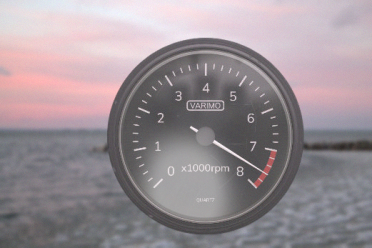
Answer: 7600; rpm
